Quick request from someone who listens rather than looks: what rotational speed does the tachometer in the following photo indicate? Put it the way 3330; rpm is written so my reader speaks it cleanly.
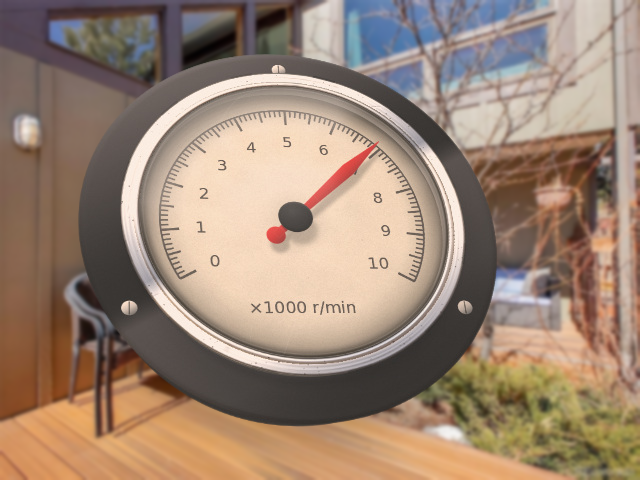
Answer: 6900; rpm
